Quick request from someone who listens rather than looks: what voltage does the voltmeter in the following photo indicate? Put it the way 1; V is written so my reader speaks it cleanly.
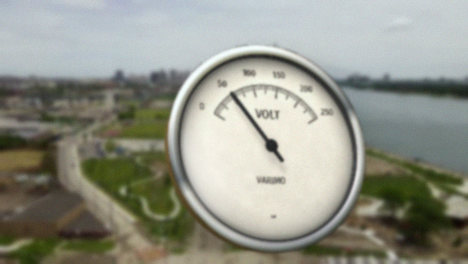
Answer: 50; V
